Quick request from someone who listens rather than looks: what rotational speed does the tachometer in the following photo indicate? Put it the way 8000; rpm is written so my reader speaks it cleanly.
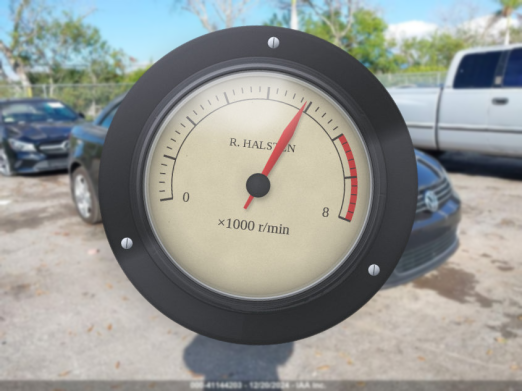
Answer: 4900; rpm
